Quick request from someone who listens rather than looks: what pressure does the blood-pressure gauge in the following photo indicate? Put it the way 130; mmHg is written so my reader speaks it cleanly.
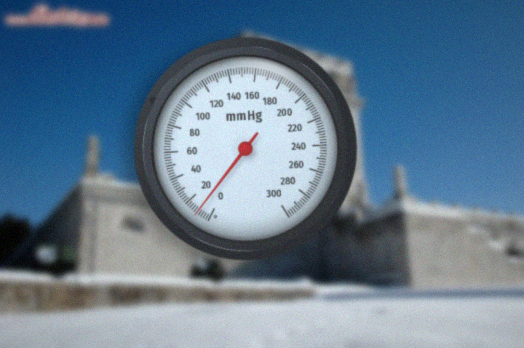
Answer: 10; mmHg
